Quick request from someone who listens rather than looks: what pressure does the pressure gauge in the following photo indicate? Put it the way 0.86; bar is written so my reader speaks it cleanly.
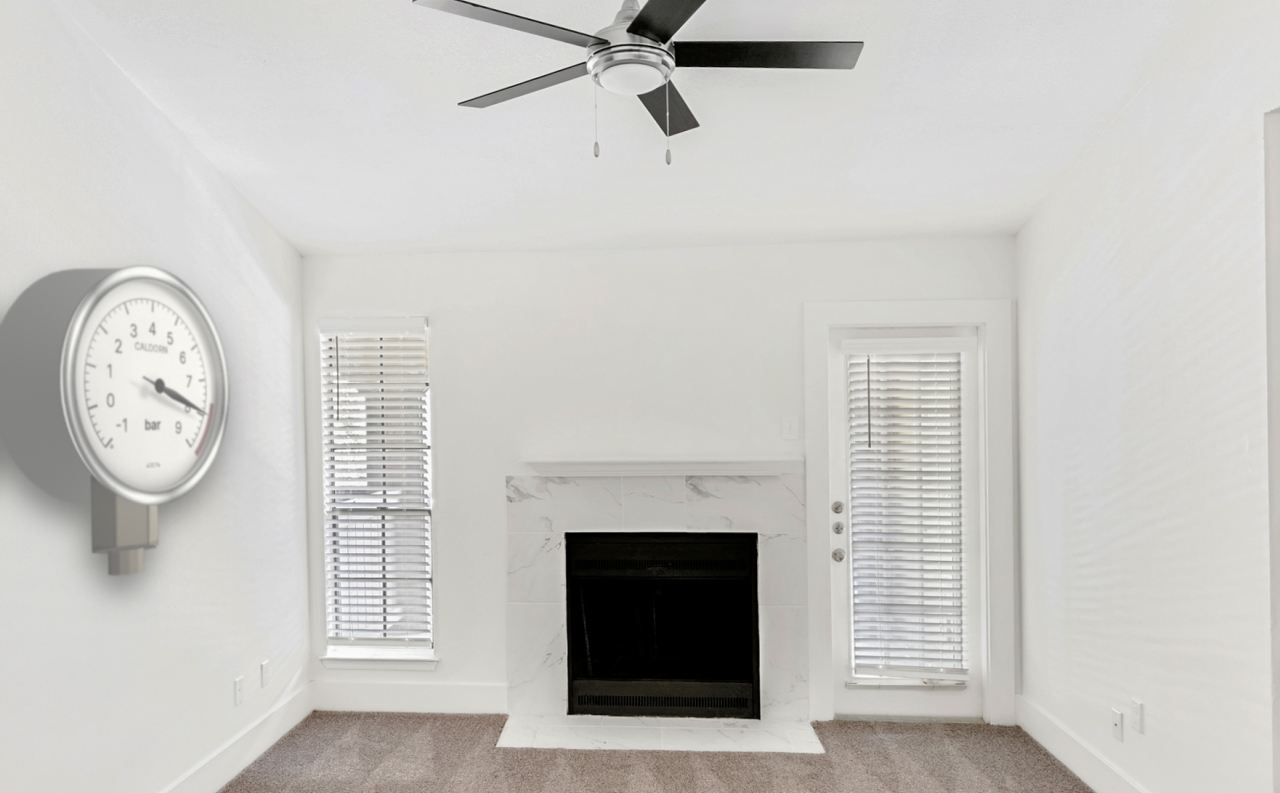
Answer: 8; bar
